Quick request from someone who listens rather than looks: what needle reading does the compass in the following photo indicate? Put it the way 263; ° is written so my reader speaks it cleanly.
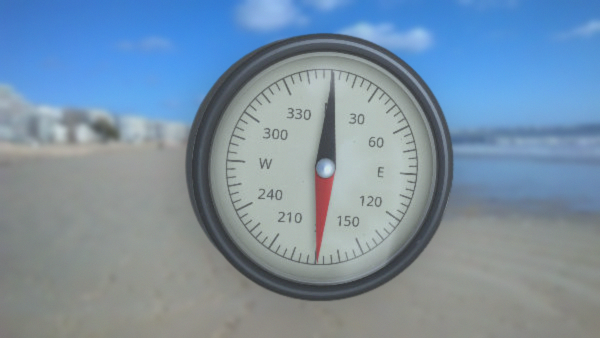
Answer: 180; °
